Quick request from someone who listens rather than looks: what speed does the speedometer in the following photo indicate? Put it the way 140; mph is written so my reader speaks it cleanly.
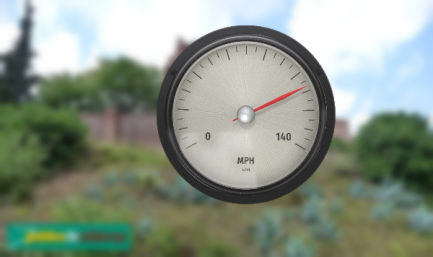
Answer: 107.5; mph
